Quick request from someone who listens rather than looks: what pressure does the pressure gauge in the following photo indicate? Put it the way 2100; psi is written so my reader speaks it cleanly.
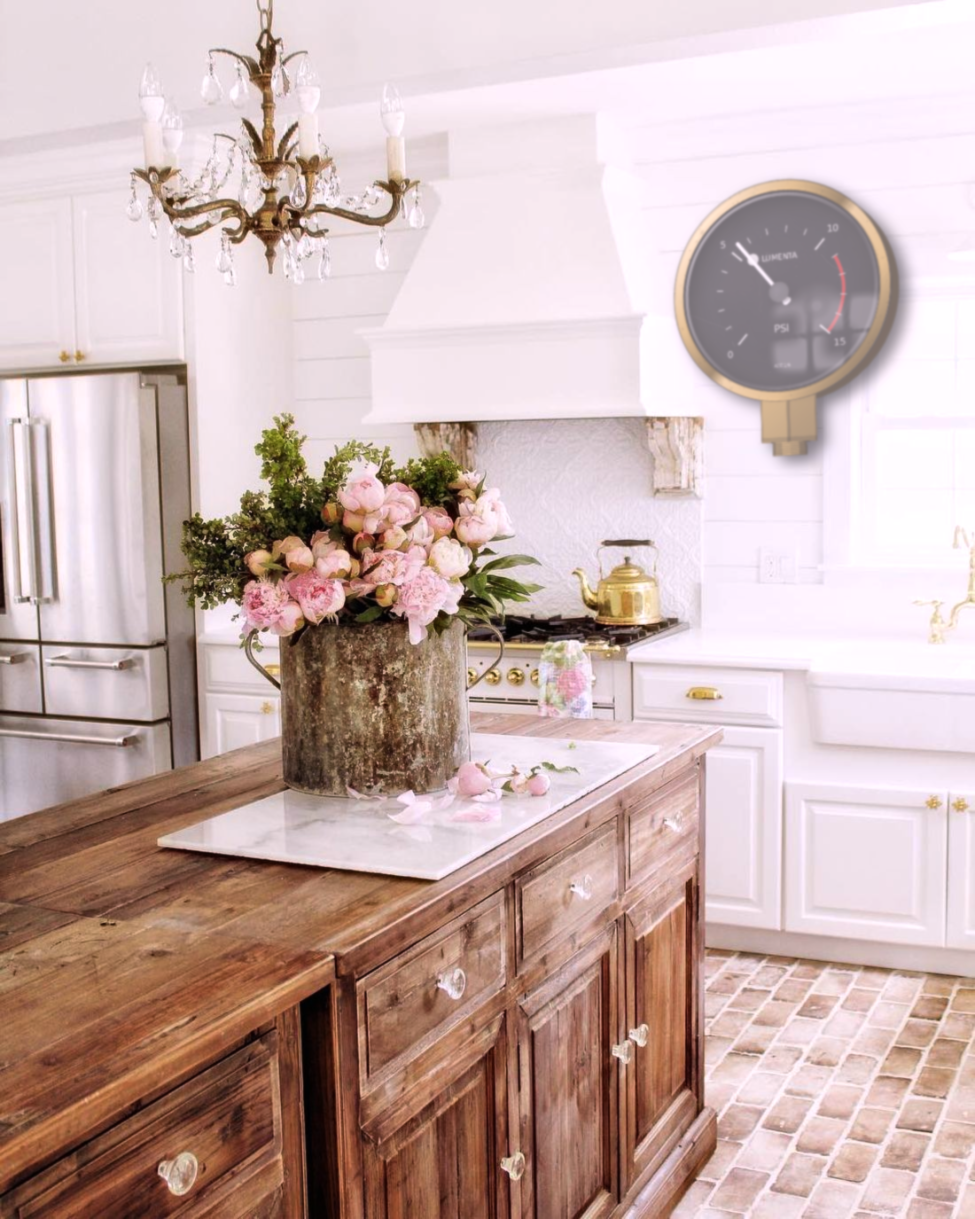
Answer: 5.5; psi
